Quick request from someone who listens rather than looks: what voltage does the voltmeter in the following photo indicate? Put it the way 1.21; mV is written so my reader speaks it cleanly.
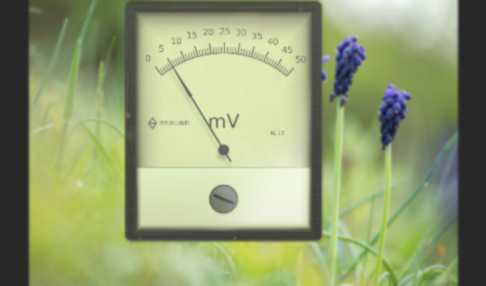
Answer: 5; mV
